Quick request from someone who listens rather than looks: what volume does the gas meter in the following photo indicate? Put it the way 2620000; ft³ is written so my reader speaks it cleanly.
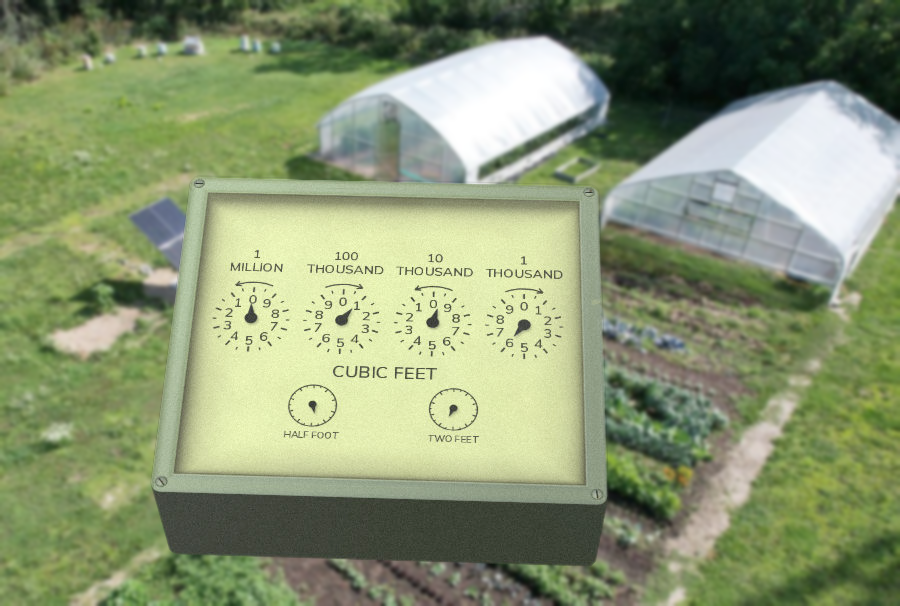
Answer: 9600; ft³
